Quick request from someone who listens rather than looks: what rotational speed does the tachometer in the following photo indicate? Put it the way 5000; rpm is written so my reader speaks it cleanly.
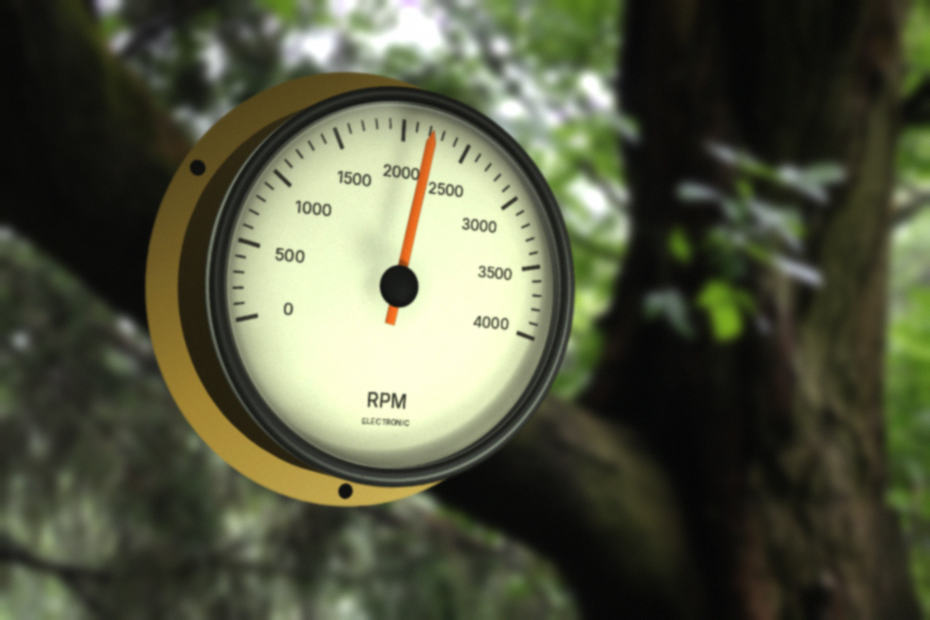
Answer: 2200; rpm
